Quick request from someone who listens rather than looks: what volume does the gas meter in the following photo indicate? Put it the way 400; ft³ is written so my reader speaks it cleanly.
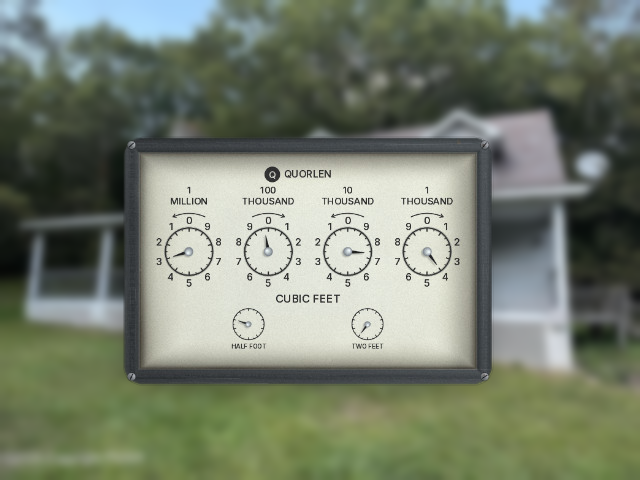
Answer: 297400; ft³
